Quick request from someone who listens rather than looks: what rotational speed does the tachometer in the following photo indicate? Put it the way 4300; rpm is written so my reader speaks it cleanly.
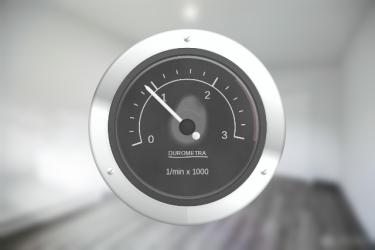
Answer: 900; rpm
